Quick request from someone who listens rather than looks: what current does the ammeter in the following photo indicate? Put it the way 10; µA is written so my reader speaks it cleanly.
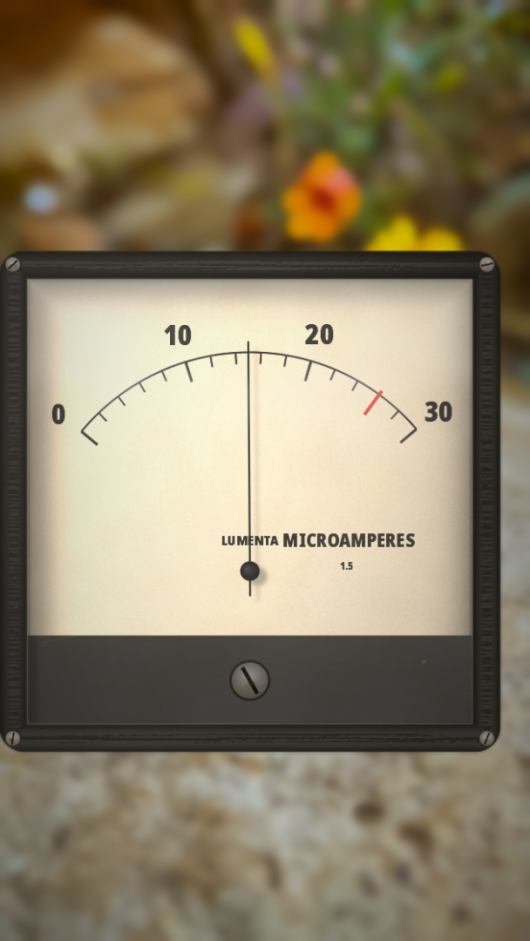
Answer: 15; µA
